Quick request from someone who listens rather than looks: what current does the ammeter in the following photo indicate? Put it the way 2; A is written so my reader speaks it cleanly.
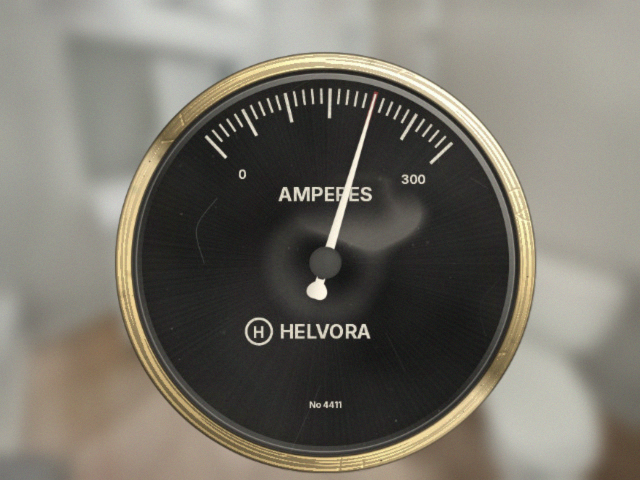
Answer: 200; A
